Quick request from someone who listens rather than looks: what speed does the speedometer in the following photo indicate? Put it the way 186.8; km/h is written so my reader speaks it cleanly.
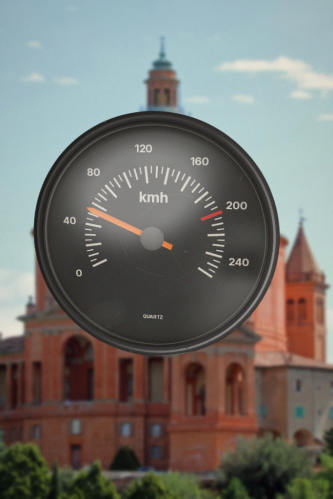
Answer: 55; km/h
